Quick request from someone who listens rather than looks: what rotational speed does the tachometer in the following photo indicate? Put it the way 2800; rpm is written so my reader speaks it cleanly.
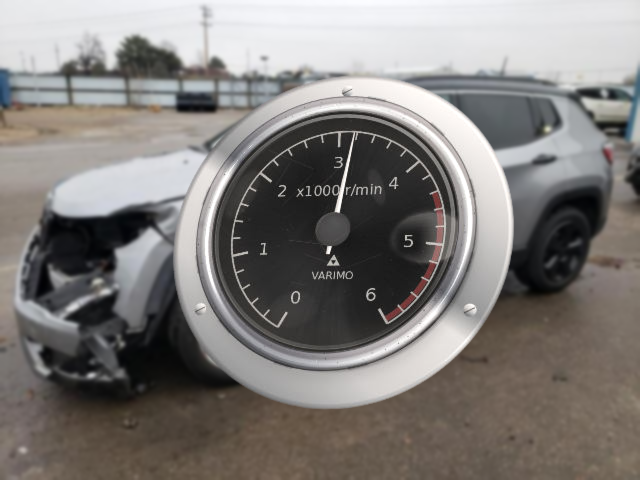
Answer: 3200; rpm
